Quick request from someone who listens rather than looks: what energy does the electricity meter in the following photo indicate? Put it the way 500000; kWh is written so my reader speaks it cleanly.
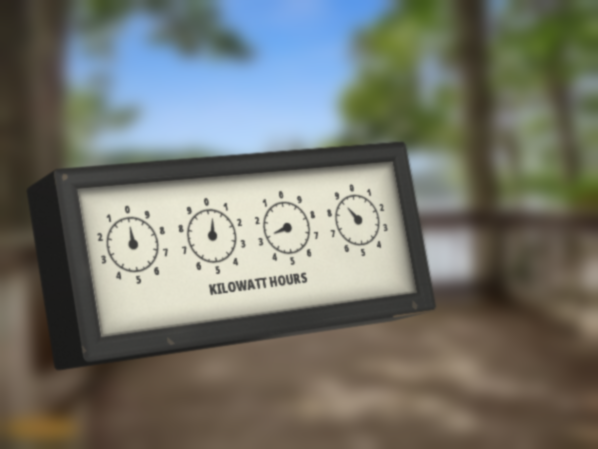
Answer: 29; kWh
